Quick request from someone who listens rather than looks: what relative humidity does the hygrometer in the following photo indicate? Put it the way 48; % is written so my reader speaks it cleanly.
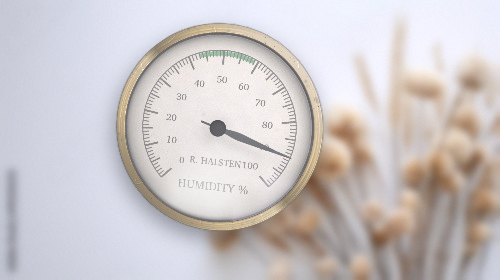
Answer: 90; %
